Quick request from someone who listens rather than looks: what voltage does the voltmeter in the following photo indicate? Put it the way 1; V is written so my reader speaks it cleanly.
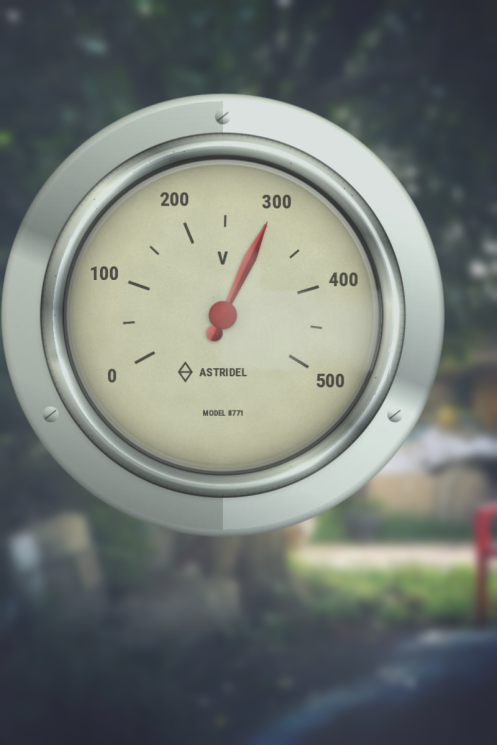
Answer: 300; V
